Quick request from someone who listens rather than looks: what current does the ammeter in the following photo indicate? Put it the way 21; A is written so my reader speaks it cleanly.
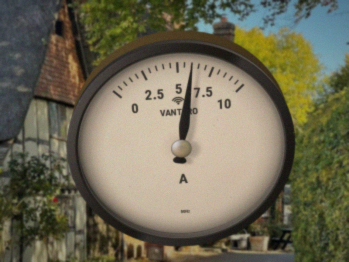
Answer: 6; A
